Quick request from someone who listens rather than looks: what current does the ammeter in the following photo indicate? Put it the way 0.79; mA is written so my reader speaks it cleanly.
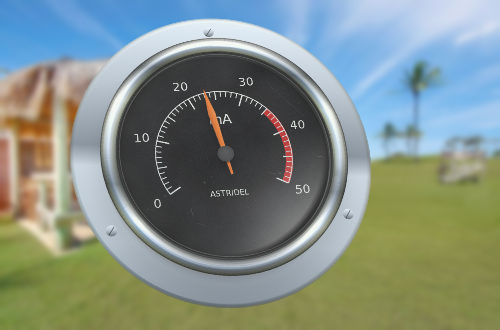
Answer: 23; mA
